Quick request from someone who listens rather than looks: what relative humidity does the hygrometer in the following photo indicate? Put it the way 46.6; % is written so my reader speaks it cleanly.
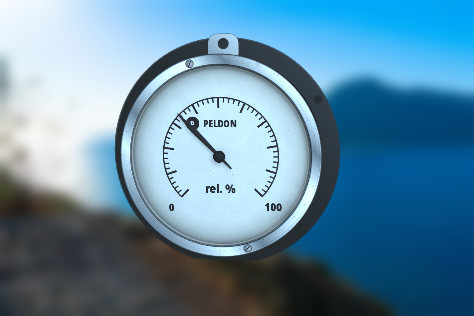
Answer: 34; %
